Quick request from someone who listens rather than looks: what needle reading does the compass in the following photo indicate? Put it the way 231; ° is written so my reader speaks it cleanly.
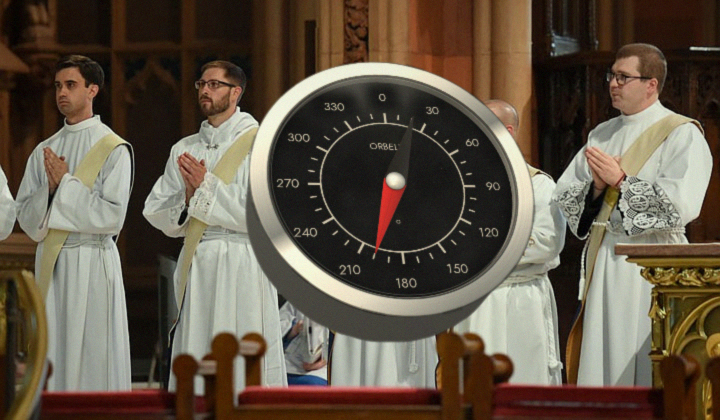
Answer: 200; °
